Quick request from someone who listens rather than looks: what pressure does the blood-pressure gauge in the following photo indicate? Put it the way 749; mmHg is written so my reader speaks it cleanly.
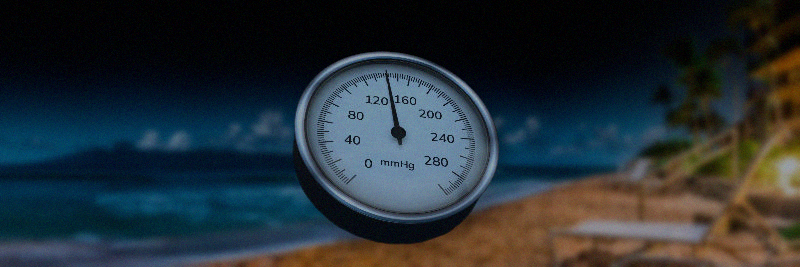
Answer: 140; mmHg
